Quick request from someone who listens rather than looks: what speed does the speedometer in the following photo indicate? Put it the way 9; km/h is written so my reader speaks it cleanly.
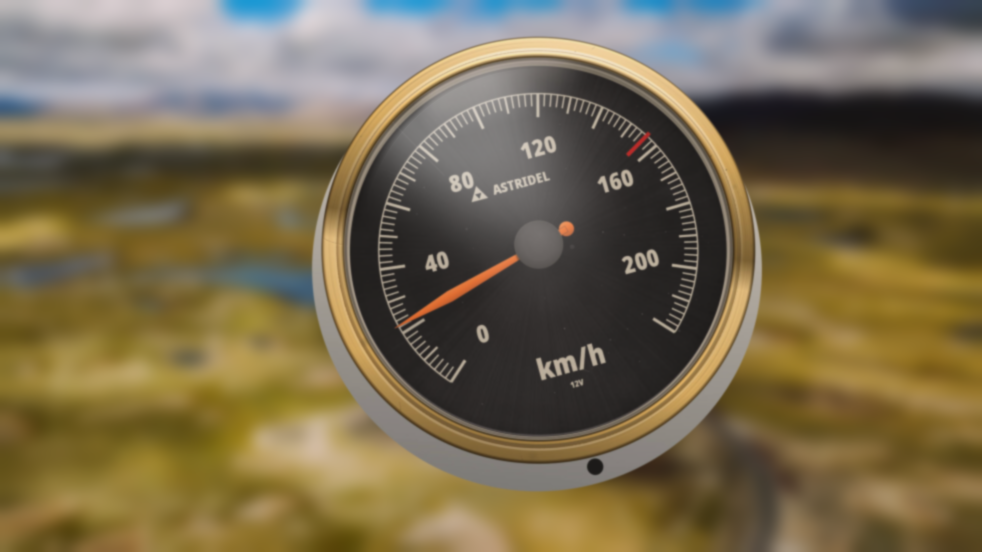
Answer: 22; km/h
